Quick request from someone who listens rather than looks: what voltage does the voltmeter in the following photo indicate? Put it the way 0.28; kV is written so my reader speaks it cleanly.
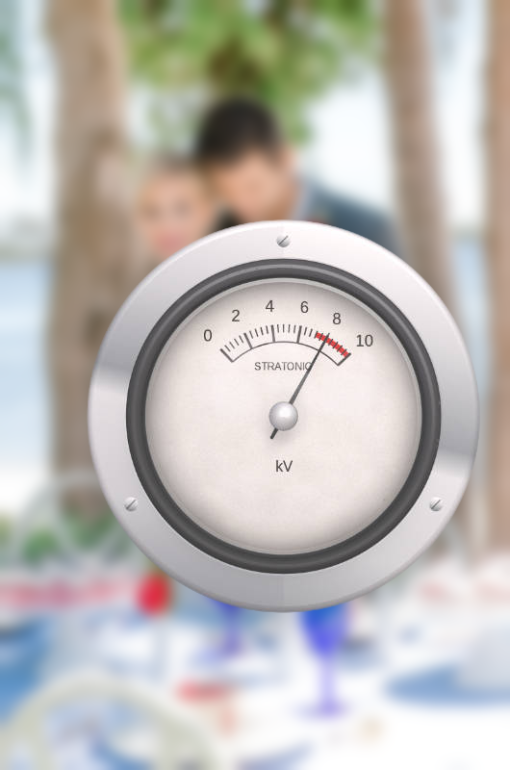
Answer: 8; kV
